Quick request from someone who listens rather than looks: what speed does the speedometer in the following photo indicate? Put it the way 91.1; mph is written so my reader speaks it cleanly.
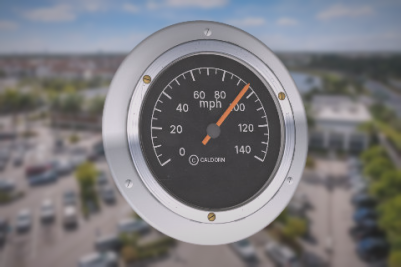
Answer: 95; mph
